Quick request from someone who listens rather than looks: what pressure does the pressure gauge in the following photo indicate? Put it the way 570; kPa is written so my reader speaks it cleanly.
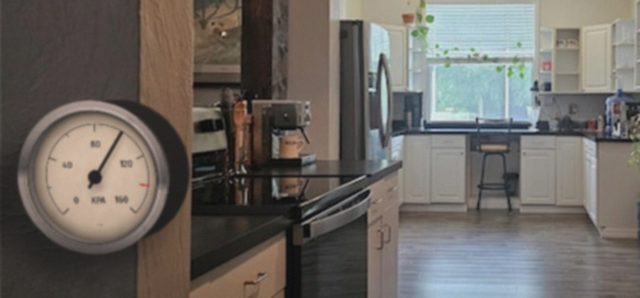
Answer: 100; kPa
